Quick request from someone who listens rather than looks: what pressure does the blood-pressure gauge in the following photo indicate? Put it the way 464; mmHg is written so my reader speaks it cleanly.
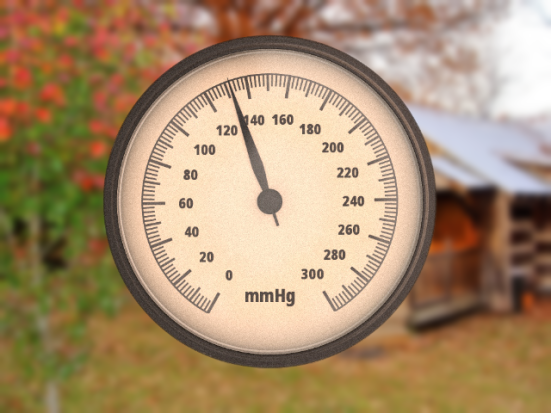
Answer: 132; mmHg
